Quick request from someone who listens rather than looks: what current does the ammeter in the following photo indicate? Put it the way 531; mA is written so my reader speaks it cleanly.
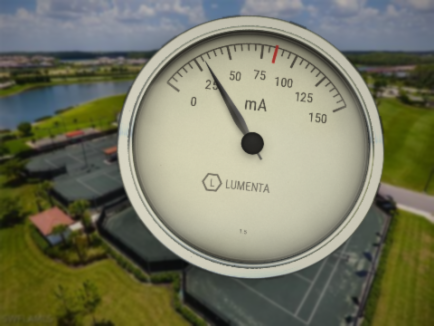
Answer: 30; mA
